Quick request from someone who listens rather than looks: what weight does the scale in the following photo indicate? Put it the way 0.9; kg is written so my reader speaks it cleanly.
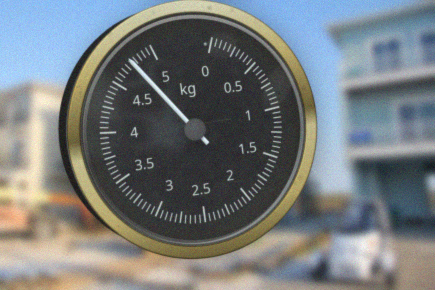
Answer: 4.75; kg
